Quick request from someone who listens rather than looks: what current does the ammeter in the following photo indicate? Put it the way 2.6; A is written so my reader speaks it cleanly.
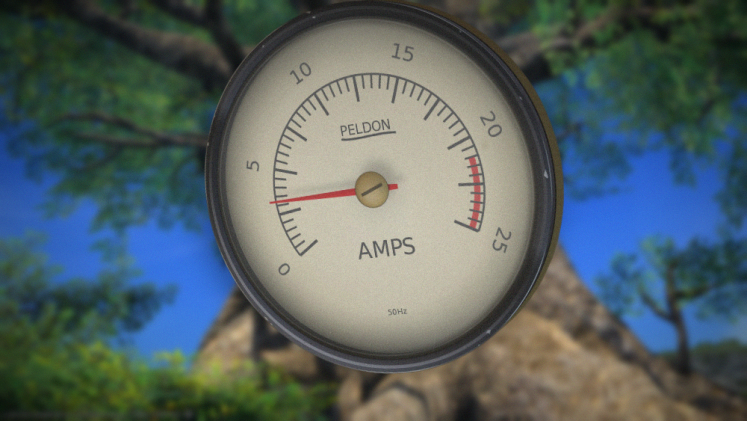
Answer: 3.25; A
